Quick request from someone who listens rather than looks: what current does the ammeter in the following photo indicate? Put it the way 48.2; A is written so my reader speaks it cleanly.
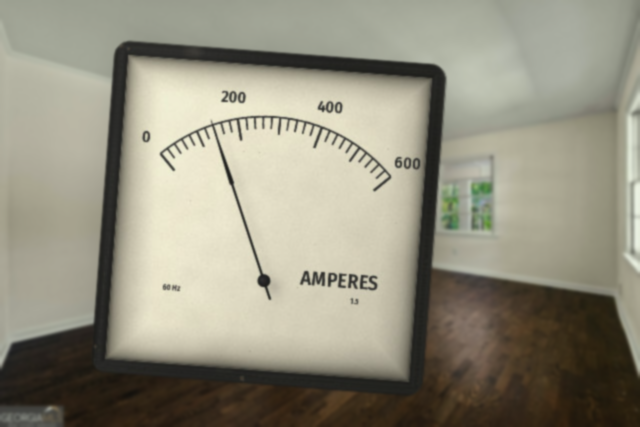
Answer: 140; A
